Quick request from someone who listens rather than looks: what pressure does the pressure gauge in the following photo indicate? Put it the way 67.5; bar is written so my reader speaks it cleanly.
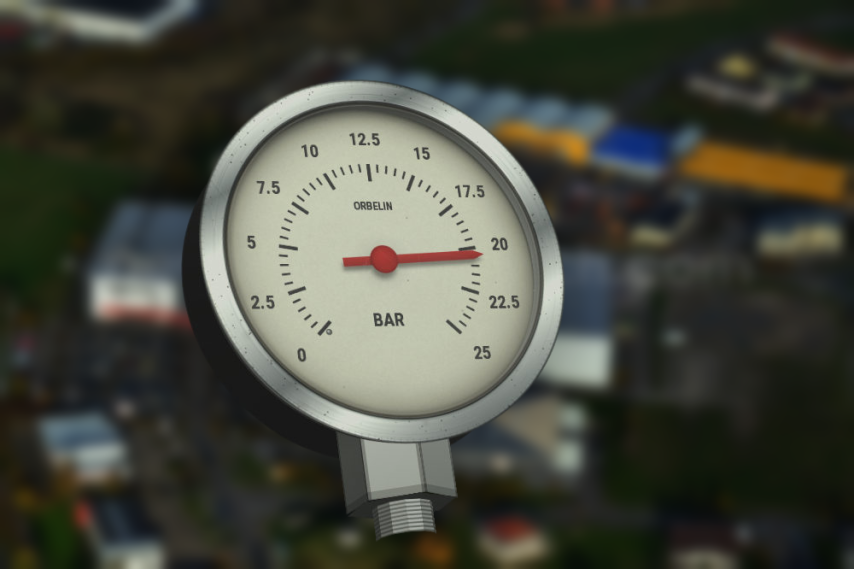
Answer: 20.5; bar
